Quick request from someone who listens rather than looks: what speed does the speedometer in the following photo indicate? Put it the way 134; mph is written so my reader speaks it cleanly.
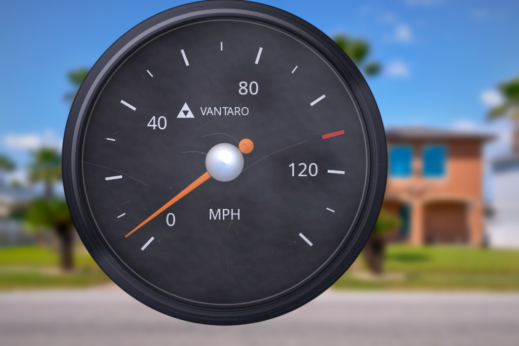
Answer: 5; mph
